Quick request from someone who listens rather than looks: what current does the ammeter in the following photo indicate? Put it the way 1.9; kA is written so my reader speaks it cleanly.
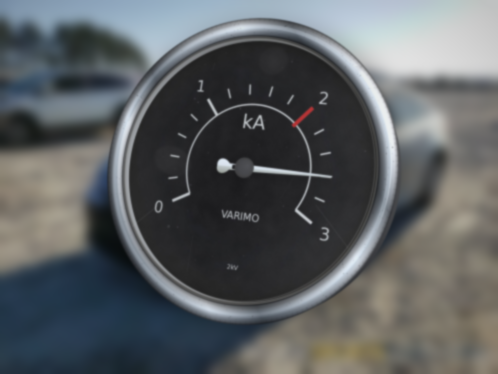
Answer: 2.6; kA
